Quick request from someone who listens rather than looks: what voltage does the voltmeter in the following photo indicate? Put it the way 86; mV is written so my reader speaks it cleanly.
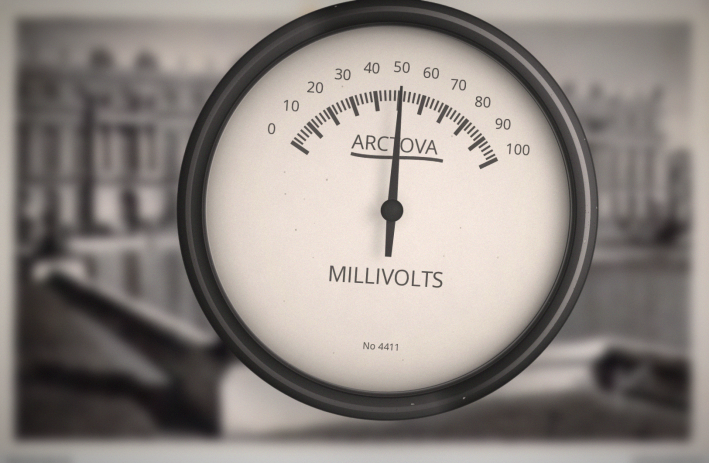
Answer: 50; mV
